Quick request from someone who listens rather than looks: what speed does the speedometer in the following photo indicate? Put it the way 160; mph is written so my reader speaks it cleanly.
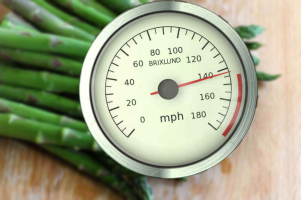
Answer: 142.5; mph
